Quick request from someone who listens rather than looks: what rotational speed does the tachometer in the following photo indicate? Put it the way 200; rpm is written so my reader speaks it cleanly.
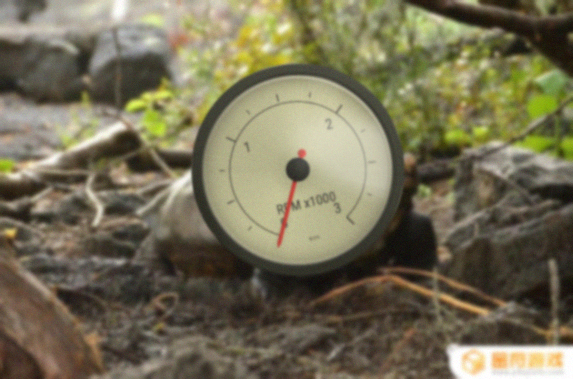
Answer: 0; rpm
